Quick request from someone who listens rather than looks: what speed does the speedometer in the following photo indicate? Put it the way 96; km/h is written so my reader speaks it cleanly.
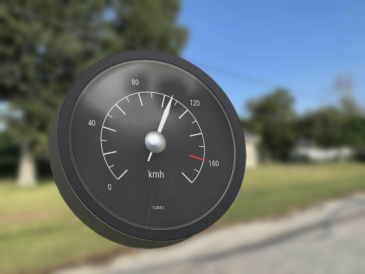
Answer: 105; km/h
